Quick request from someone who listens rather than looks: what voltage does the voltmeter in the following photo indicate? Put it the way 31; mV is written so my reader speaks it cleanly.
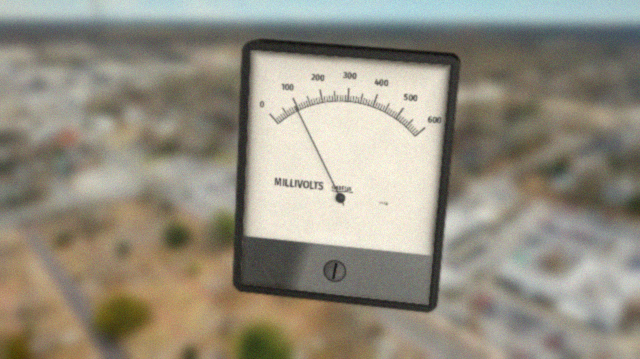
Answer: 100; mV
